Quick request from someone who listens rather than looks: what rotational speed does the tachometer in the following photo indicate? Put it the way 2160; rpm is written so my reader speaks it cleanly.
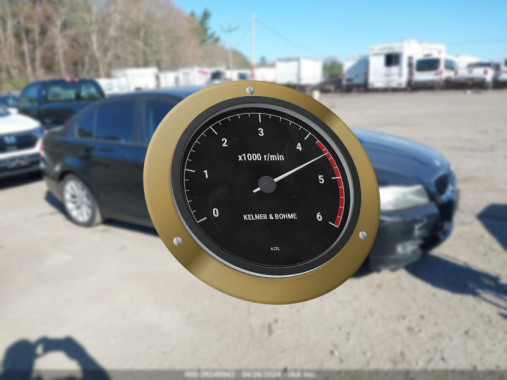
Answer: 4500; rpm
